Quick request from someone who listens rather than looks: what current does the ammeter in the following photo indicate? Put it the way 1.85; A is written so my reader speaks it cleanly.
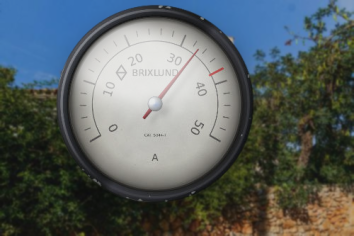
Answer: 33; A
